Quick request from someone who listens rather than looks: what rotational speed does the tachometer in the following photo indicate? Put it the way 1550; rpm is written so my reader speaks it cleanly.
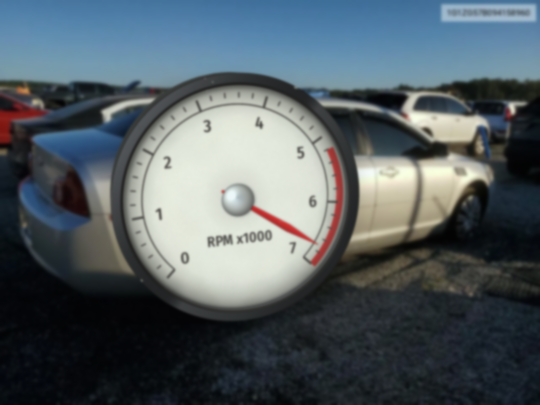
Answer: 6700; rpm
